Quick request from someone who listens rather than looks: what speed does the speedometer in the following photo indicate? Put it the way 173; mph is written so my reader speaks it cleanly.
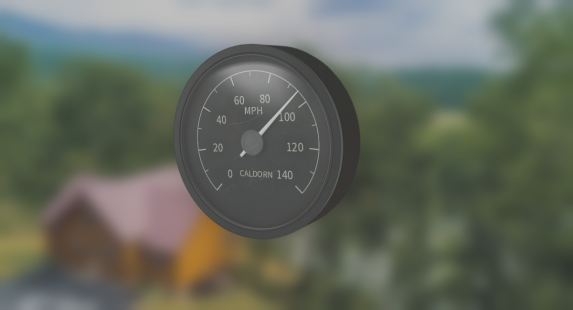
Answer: 95; mph
